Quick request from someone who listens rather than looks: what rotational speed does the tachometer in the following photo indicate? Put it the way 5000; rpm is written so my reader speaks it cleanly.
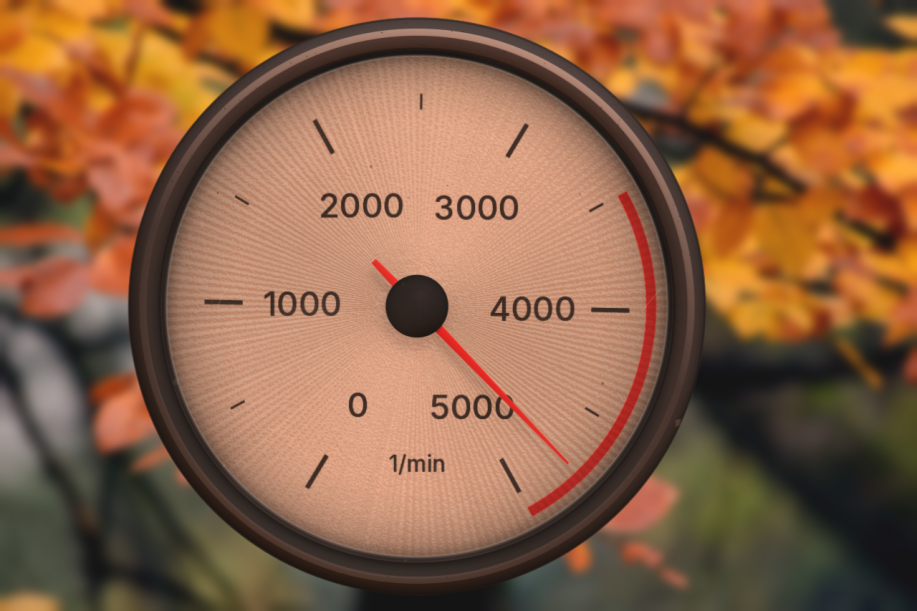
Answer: 4750; rpm
